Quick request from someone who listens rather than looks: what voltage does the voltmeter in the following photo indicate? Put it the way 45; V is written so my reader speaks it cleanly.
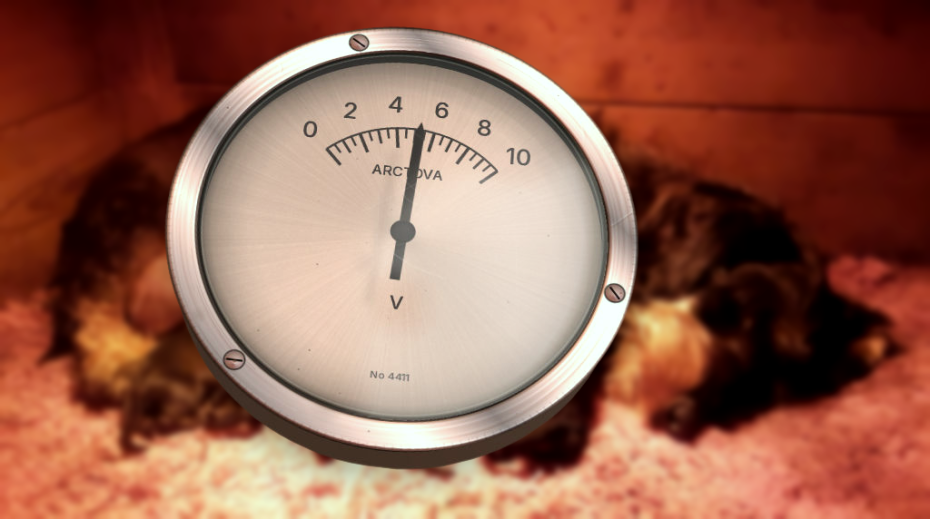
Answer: 5.25; V
